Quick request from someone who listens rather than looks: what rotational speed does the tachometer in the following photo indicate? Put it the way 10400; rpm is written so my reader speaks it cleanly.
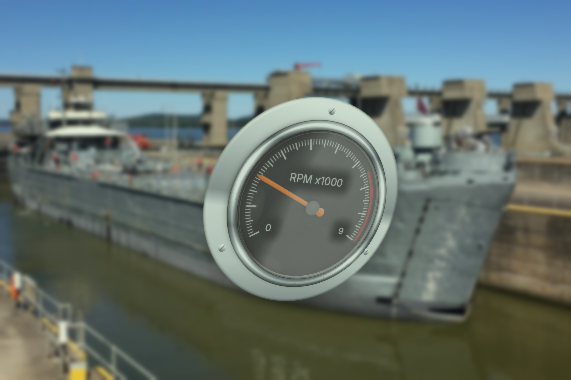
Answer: 2000; rpm
